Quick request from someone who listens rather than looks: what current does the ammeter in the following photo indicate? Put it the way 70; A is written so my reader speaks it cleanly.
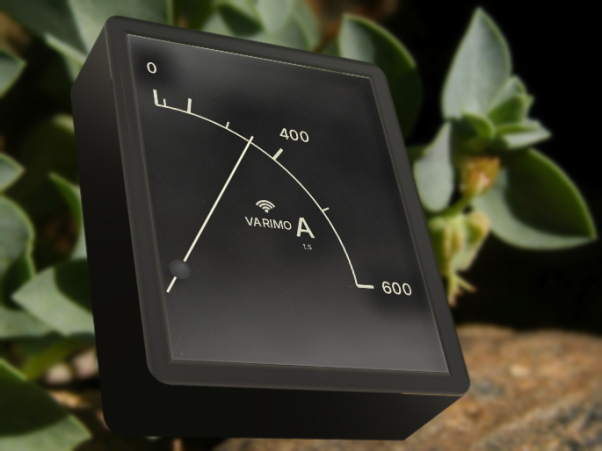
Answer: 350; A
